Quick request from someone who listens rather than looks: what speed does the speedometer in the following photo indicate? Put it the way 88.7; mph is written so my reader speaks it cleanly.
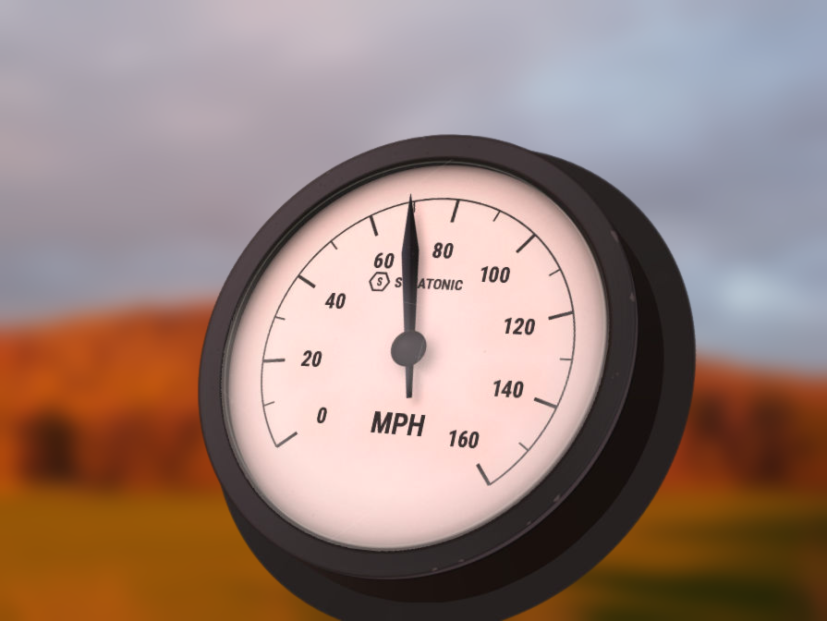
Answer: 70; mph
